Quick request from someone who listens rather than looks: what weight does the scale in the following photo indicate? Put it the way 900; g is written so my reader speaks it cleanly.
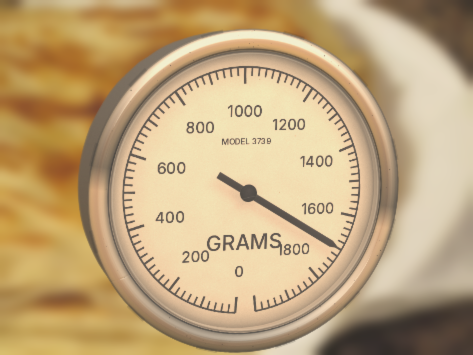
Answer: 1700; g
